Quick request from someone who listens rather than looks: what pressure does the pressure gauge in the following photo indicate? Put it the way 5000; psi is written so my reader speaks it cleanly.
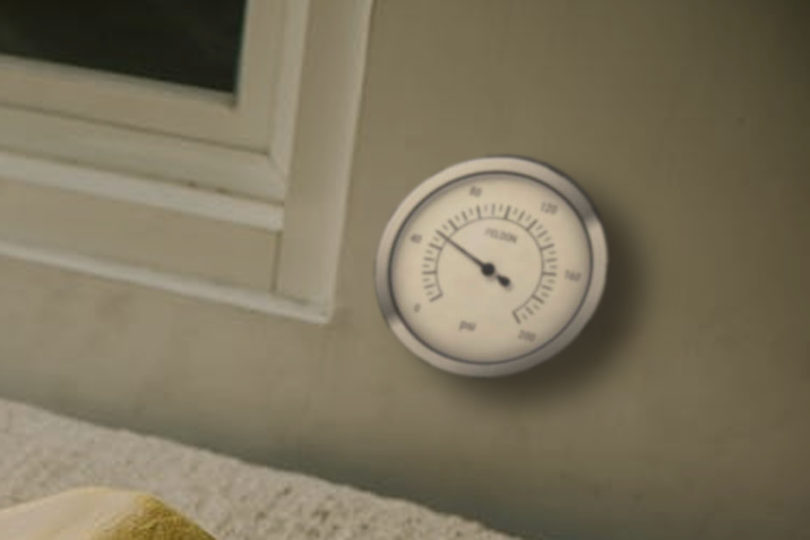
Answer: 50; psi
